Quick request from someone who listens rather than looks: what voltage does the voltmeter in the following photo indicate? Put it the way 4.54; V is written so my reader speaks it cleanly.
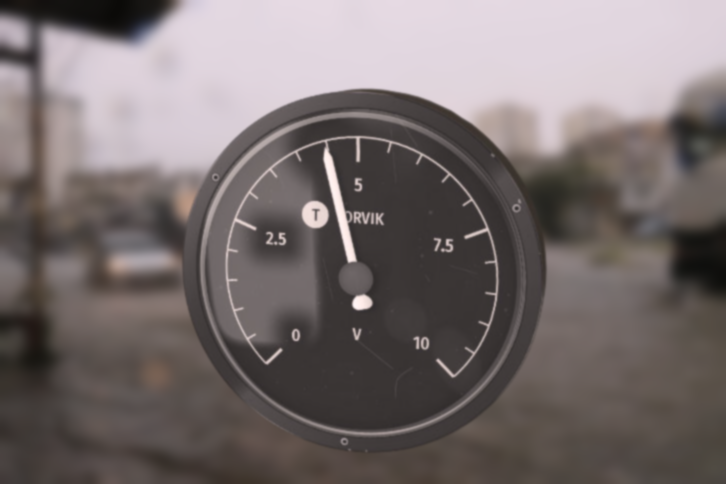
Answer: 4.5; V
